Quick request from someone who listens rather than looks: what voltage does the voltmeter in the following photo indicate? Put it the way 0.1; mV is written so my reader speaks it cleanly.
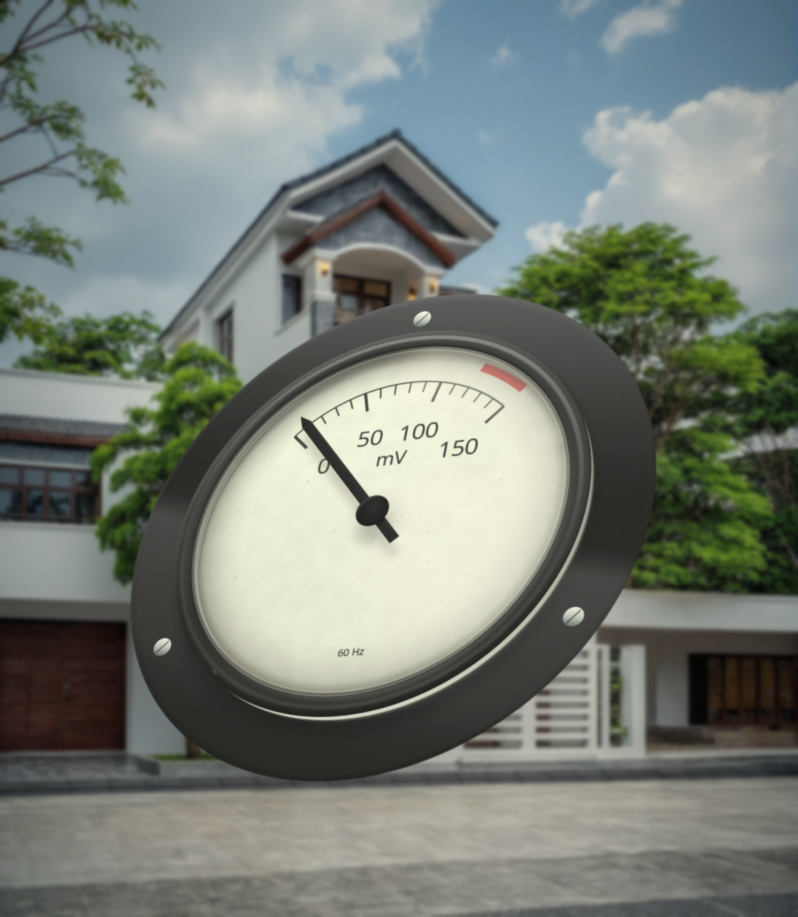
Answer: 10; mV
